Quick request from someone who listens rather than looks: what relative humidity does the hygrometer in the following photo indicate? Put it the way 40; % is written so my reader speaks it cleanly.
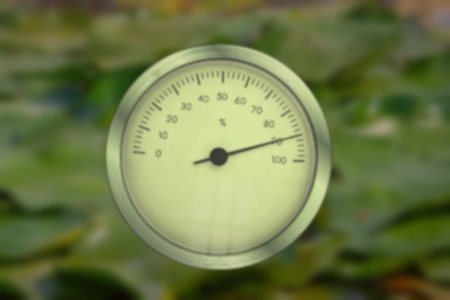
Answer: 90; %
